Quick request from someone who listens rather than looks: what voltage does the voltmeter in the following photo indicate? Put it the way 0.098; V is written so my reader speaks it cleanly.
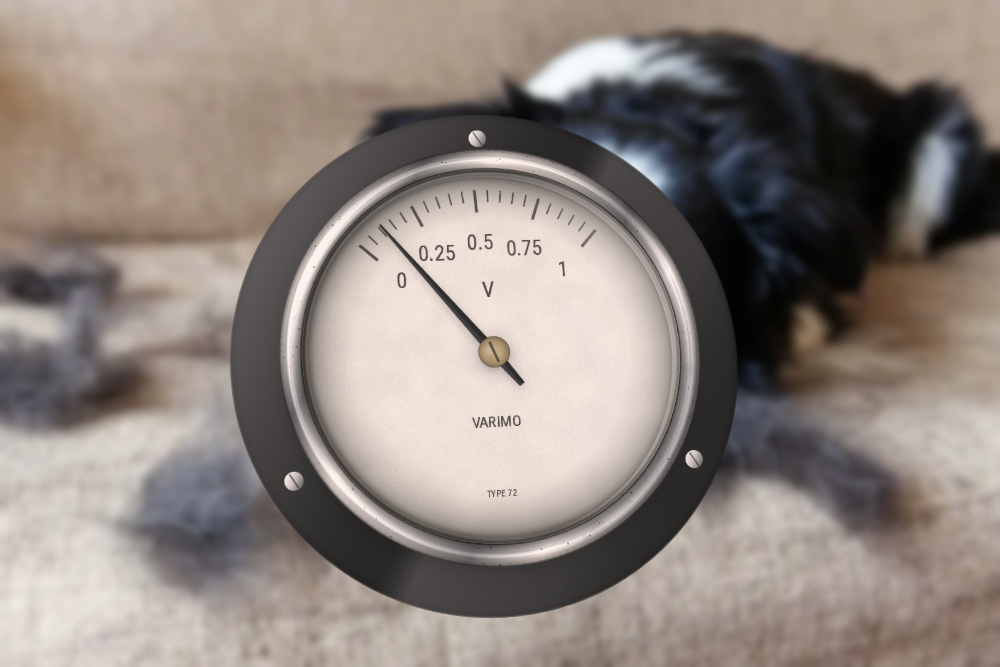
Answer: 0.1; V
